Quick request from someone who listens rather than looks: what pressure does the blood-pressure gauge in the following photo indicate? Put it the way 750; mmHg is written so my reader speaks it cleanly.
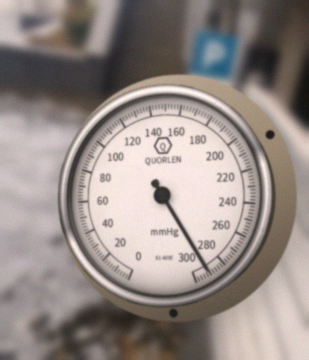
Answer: 290; mmHg
